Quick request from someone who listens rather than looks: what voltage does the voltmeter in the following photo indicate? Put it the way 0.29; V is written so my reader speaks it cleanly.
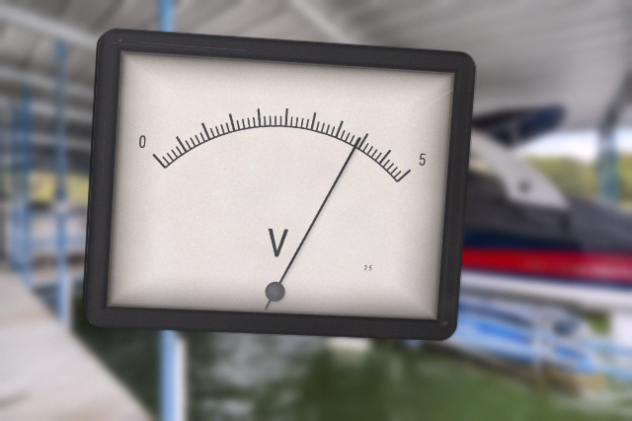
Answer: 3.9; V
